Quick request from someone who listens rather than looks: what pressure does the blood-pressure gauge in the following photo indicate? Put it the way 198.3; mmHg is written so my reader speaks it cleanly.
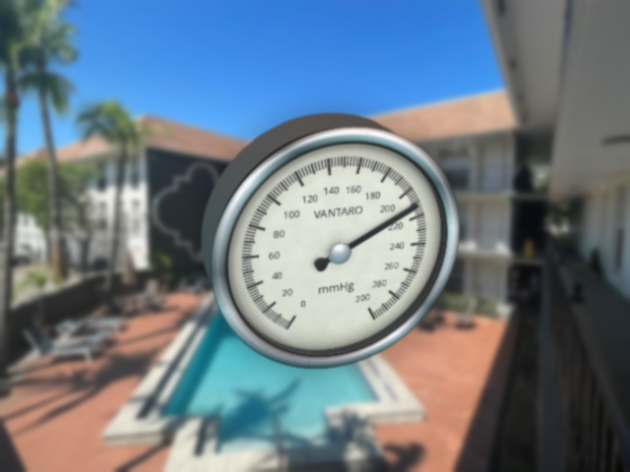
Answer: 210; mmHg
